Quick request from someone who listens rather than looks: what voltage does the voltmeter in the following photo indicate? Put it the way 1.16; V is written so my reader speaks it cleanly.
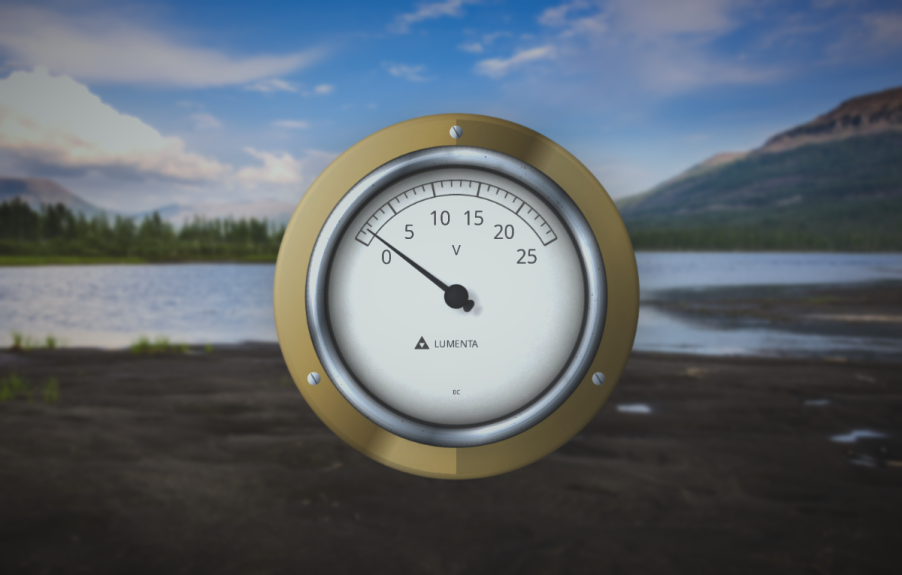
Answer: 1.5; V
